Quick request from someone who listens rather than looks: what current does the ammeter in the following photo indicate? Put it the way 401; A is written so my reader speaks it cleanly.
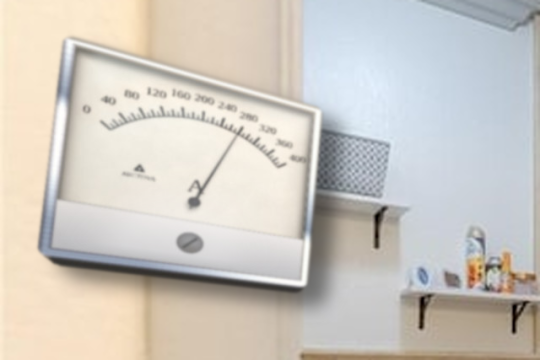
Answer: 280; A
